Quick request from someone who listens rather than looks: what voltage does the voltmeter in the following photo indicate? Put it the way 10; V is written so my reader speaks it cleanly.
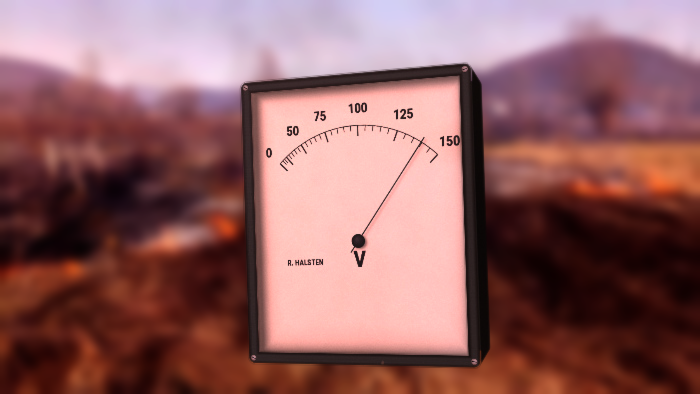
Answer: 140; V
